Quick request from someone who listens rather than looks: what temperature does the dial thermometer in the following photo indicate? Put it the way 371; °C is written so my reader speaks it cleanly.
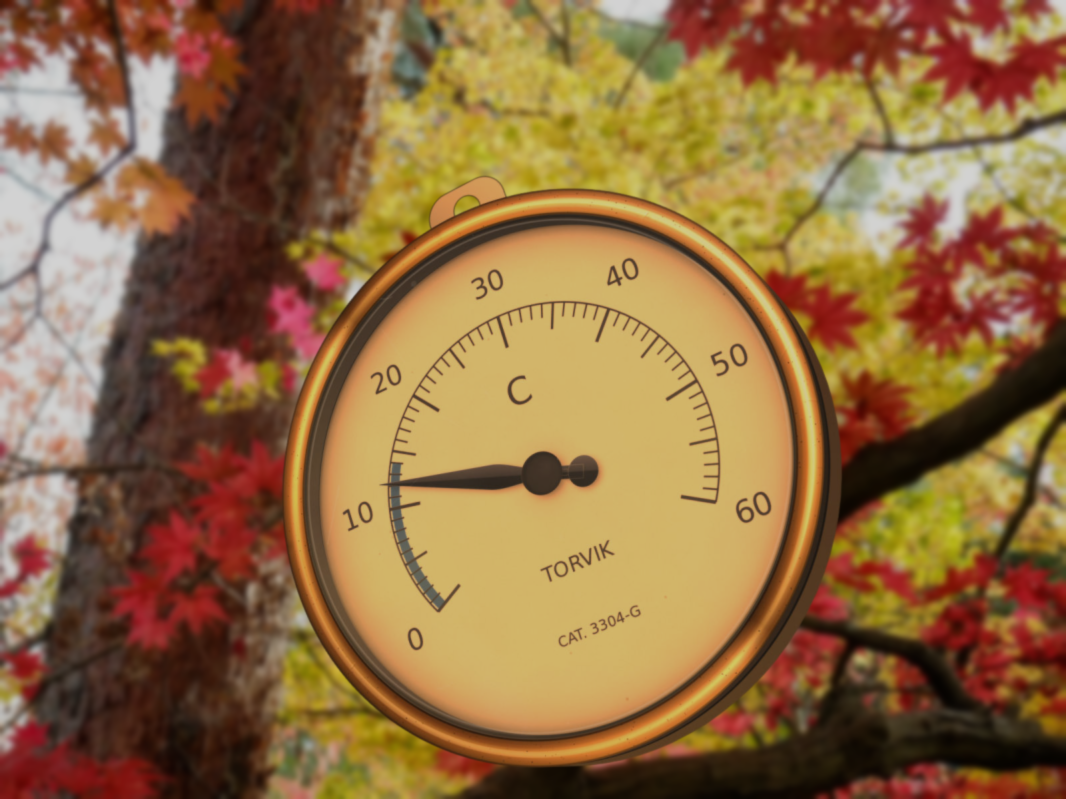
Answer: 12; °C
